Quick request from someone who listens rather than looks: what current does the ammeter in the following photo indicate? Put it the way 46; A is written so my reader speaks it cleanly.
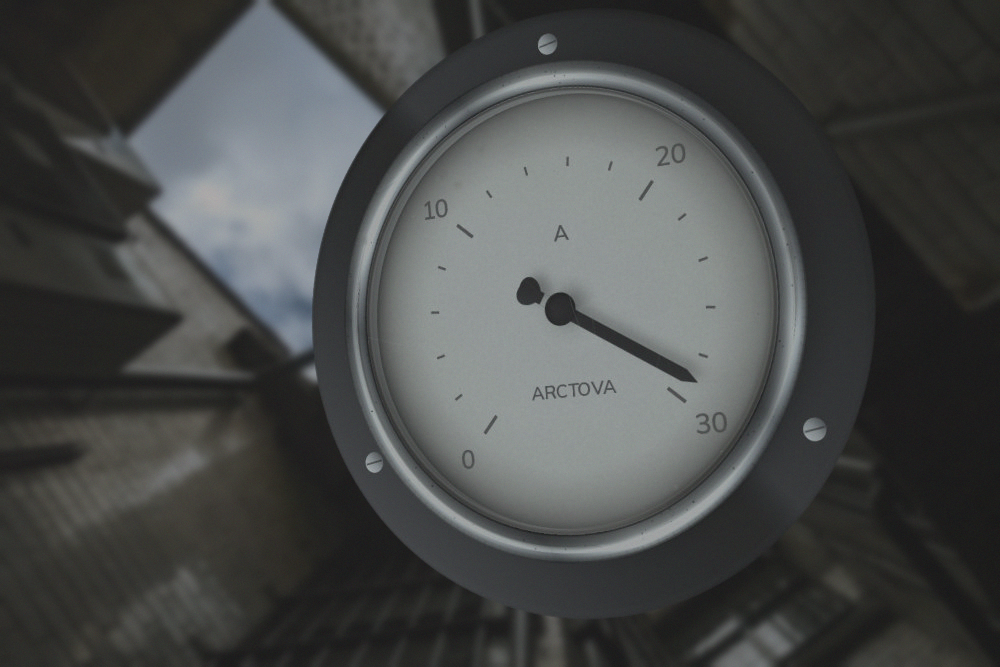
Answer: 29; A
